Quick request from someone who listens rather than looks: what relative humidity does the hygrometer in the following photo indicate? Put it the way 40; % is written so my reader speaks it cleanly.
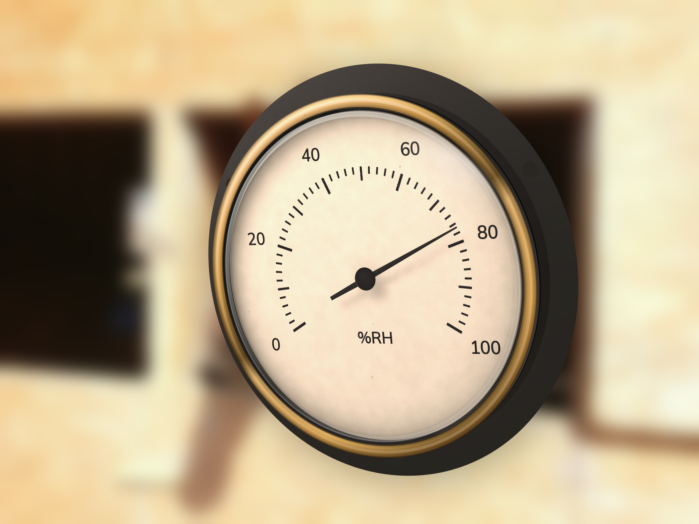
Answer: 77; %
